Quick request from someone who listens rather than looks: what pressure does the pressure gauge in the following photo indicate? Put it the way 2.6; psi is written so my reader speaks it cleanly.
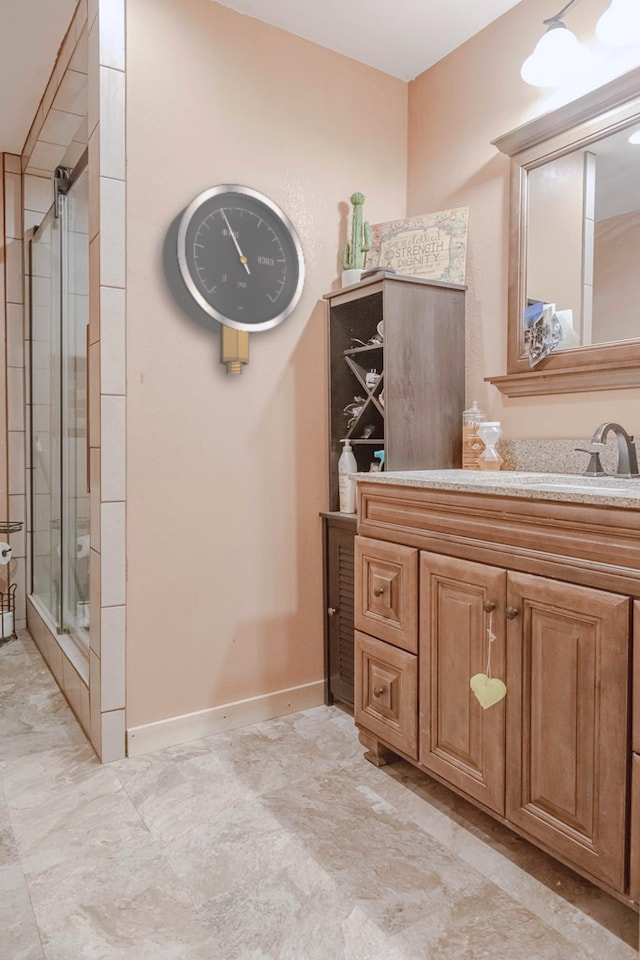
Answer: 4000; psi
